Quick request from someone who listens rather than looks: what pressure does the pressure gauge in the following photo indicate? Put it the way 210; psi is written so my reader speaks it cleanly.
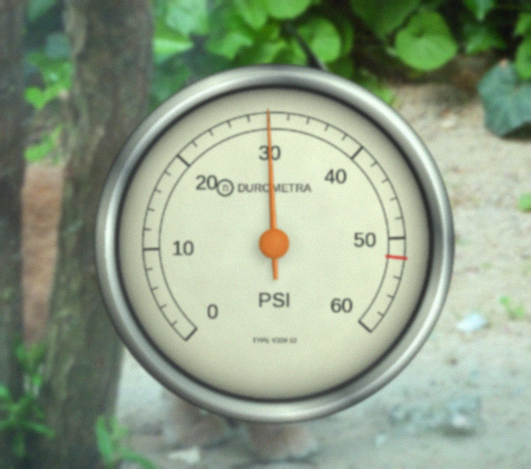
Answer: 30; psi
